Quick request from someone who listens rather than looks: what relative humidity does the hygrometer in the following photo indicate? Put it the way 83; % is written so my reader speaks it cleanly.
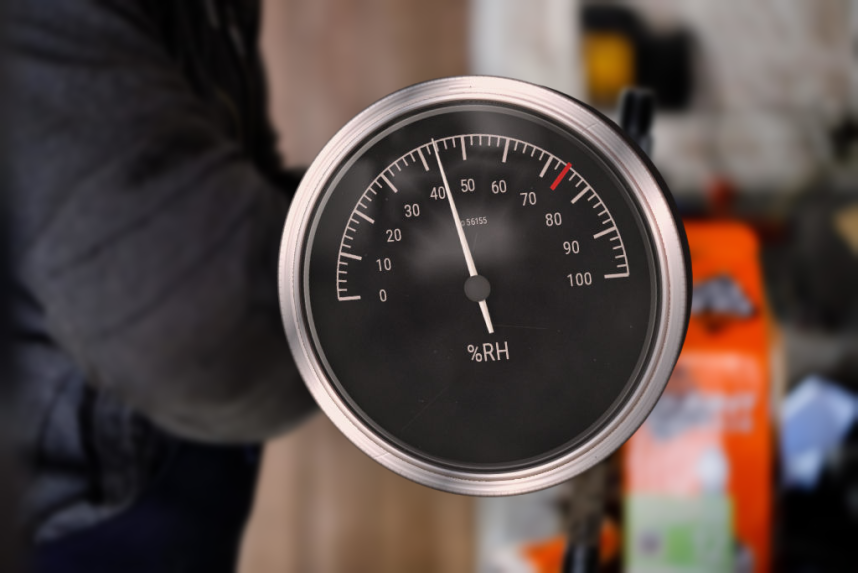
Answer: 44; %
